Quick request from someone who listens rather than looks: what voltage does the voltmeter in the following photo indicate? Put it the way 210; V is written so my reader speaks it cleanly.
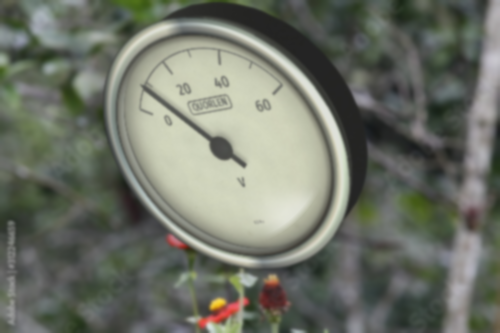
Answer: 10; V
